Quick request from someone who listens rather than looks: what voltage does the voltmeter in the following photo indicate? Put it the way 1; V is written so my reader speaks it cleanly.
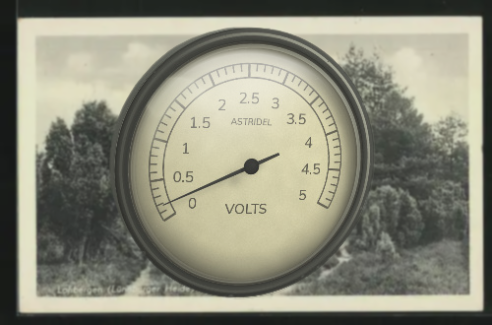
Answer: 0.2; V
